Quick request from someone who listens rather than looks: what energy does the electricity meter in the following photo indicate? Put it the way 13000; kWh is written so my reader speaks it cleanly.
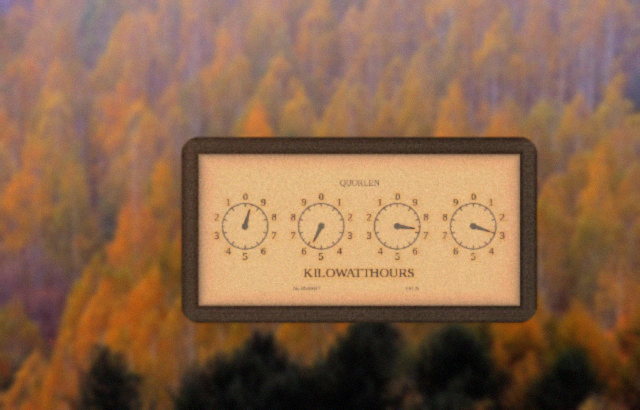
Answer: 9573; kWh
